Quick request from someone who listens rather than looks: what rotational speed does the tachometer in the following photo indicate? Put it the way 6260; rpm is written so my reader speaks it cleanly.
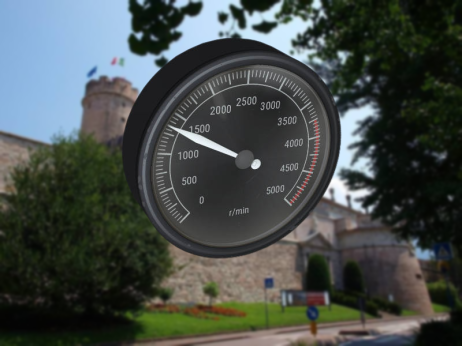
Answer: 1350; rpm
